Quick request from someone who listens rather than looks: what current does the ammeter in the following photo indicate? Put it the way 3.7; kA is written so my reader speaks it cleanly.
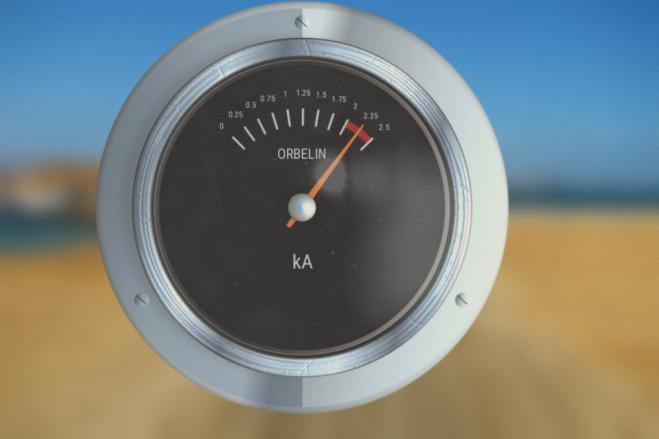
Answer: 2.25; kA
